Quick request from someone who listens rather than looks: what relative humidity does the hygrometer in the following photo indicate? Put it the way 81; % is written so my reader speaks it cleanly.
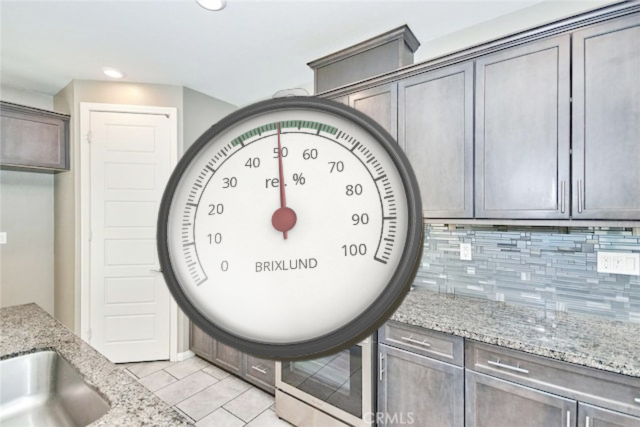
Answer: 50; %
